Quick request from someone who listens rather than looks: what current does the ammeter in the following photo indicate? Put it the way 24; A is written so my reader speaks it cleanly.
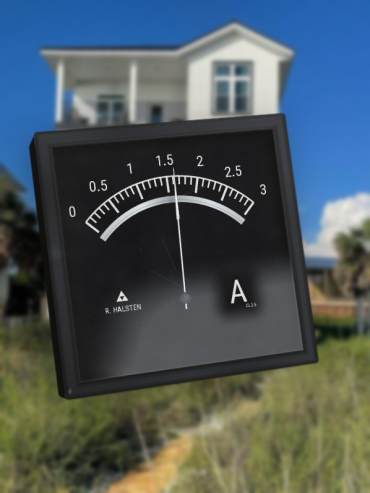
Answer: 1.6; A
